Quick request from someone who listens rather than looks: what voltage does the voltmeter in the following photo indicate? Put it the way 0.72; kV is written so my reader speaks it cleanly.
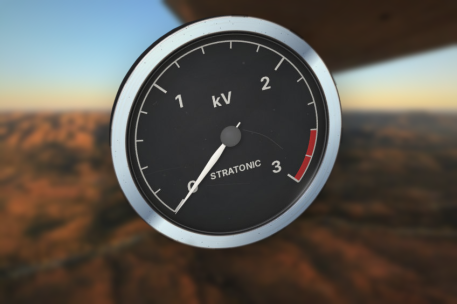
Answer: 0; kV
